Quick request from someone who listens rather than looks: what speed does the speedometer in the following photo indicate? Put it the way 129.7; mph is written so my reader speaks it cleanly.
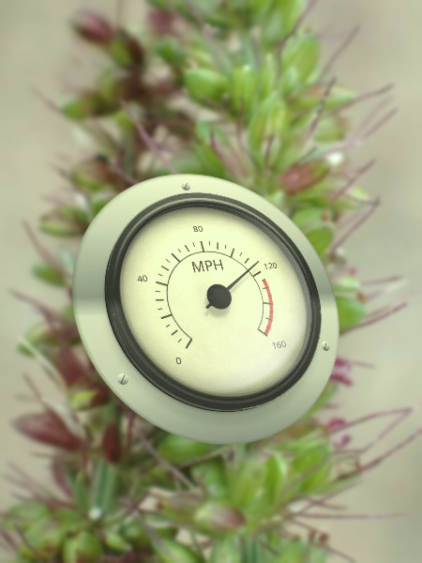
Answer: 115; mph
